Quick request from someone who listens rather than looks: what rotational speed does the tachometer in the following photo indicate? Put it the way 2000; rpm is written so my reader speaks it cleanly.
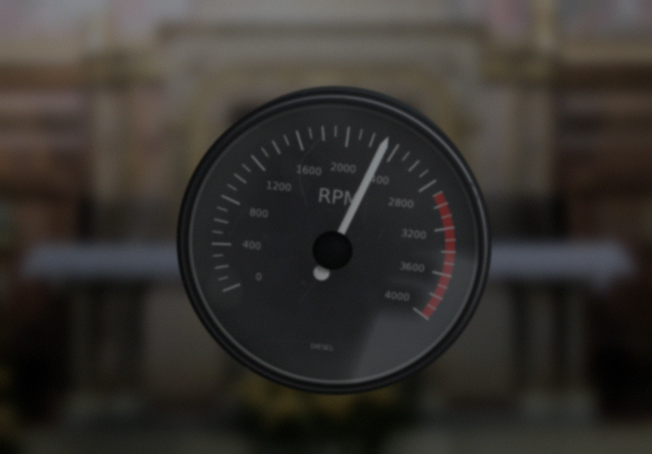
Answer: 2300; rpm
